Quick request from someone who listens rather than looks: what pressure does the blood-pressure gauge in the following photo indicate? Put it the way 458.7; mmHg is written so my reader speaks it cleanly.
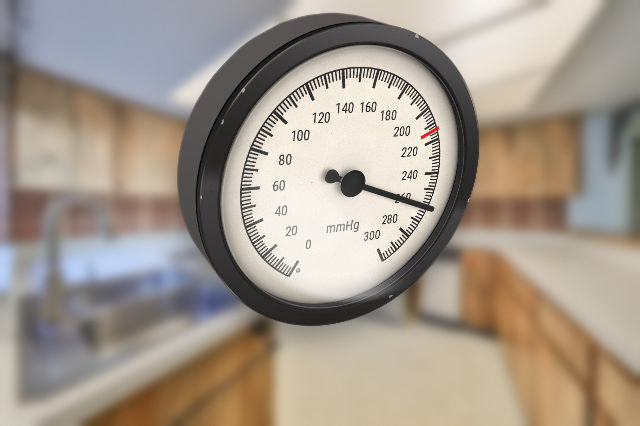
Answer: 260; mmHg
